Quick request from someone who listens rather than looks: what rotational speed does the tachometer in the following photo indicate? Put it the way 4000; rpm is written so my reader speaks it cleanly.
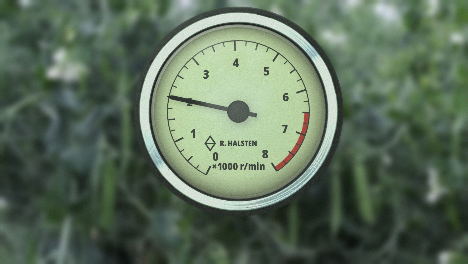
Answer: 2000; rpm
